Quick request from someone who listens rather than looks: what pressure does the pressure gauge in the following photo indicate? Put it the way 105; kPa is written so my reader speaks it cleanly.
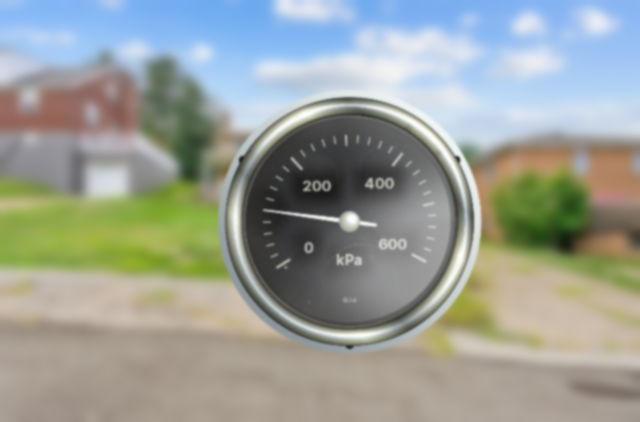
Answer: 100; kPa
